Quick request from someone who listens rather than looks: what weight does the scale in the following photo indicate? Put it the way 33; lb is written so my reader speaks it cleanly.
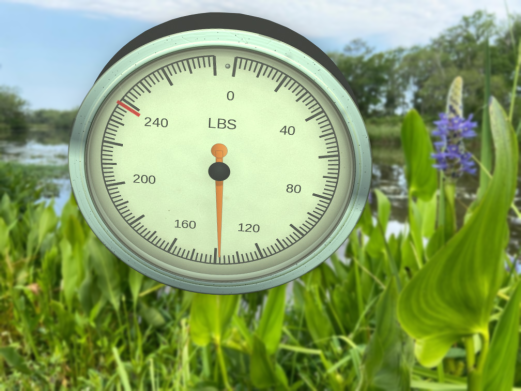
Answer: 138; lb
